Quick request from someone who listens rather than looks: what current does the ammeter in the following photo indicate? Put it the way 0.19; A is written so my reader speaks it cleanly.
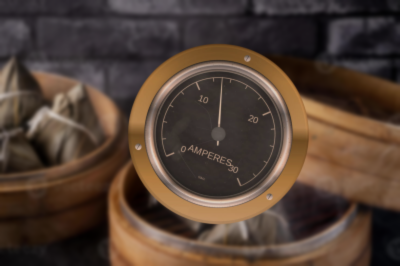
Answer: 13; A
